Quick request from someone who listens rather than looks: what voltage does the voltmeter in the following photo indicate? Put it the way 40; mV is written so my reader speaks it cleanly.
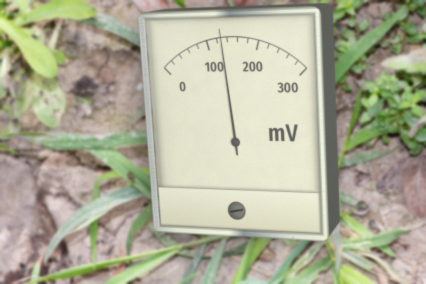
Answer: 130; mV
